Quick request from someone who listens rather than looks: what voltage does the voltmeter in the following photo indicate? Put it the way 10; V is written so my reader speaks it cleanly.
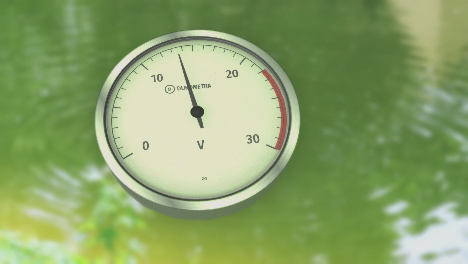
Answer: 13.5; V
